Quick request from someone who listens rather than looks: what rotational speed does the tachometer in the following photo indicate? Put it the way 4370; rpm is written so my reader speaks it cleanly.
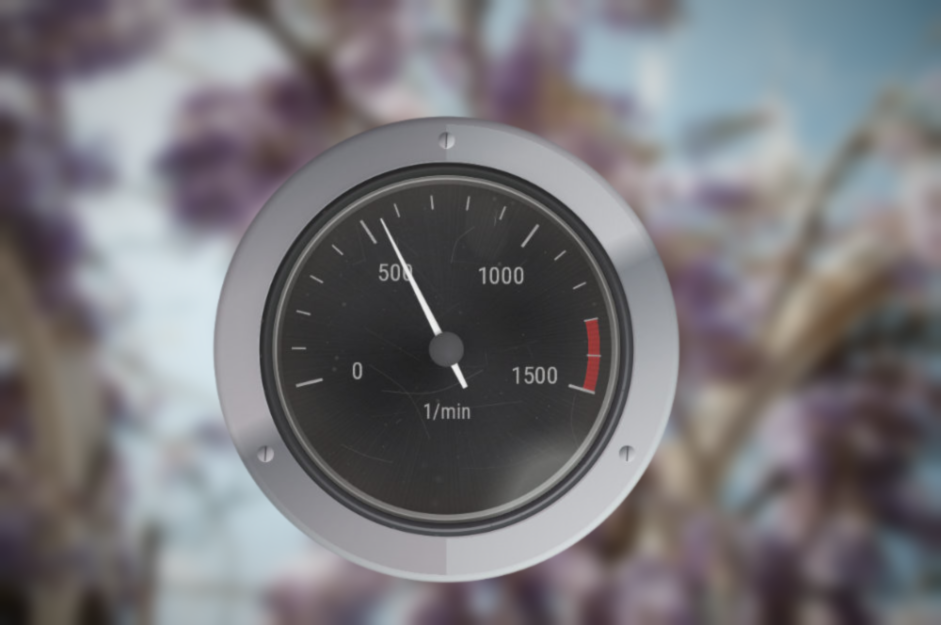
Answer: 550; rpm
